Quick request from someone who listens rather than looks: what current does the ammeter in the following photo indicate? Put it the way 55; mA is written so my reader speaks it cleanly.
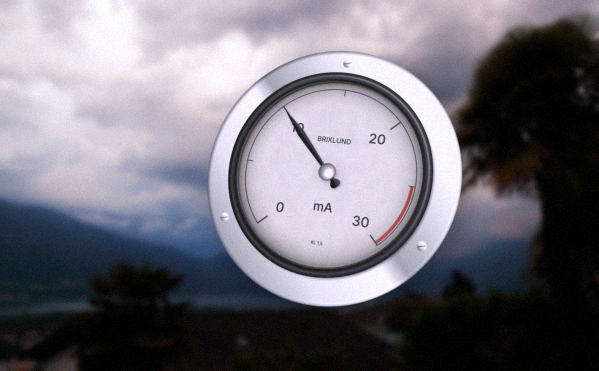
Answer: 10; mA
